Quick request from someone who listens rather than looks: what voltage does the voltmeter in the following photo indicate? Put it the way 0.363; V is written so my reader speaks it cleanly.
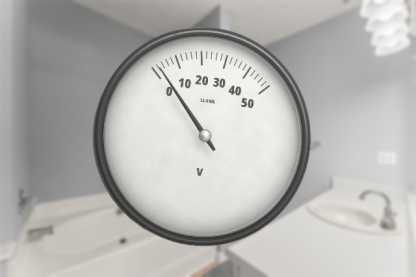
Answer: 2; V
